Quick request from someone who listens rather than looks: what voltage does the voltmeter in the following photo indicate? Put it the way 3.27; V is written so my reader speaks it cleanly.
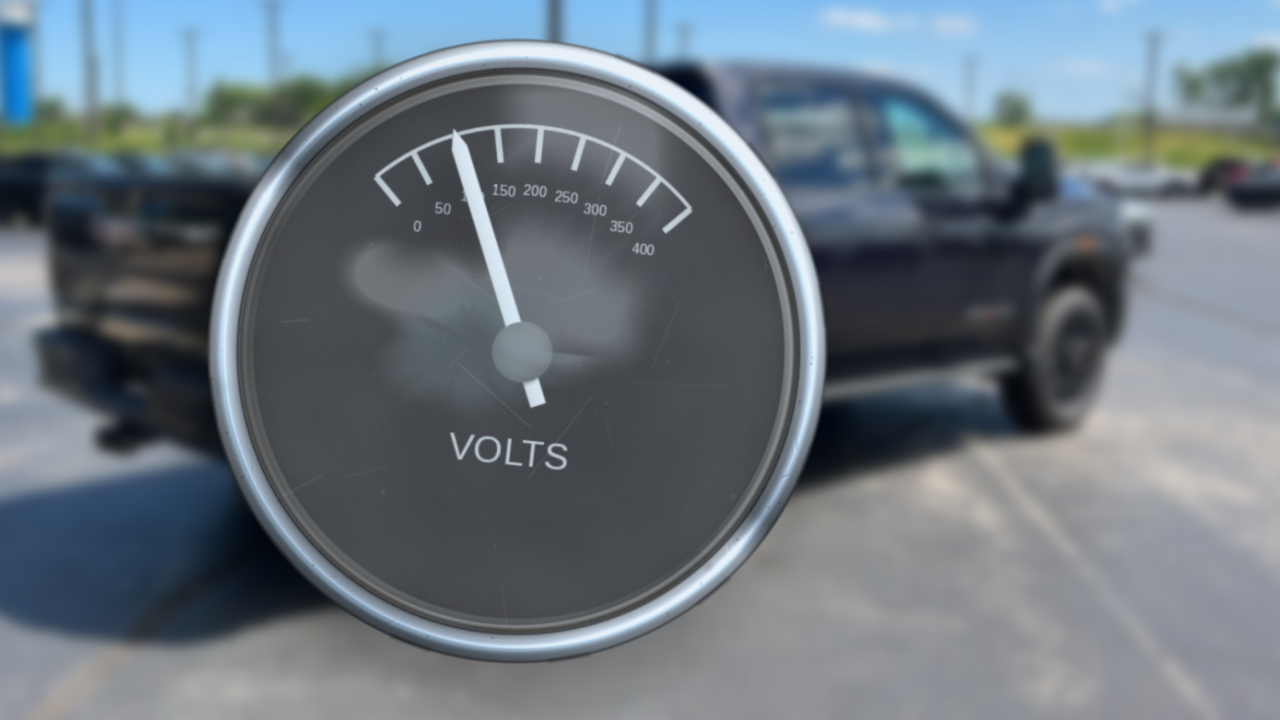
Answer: 100; V
